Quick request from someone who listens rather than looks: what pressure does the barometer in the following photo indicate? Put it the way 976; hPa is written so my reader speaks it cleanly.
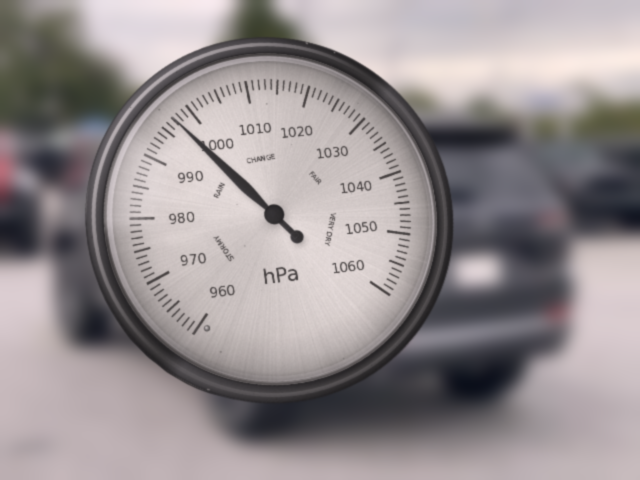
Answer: 997; hPa
